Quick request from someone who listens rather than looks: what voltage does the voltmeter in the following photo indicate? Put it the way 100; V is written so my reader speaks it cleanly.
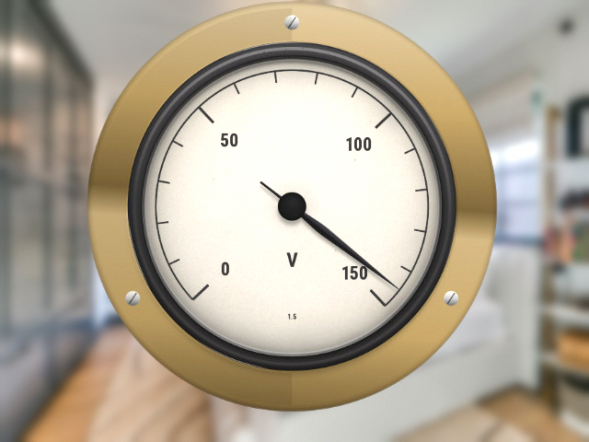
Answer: 145; V
